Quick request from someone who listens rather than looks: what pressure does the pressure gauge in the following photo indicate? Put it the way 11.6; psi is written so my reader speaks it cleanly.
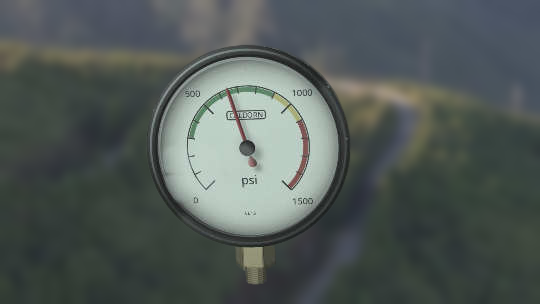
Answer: 650; psi
